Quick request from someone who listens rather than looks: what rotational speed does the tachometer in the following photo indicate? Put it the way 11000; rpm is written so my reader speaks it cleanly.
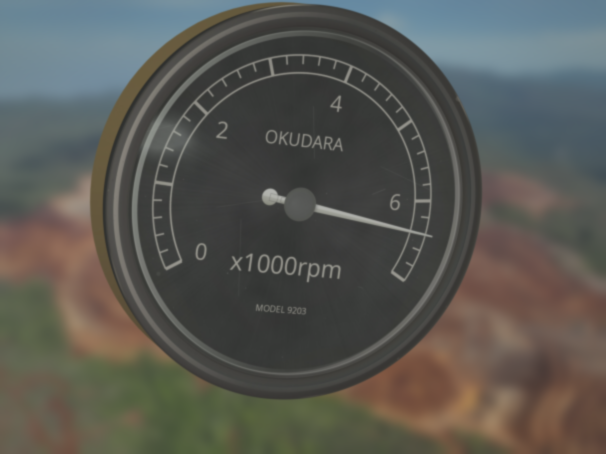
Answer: 6400; rpm
